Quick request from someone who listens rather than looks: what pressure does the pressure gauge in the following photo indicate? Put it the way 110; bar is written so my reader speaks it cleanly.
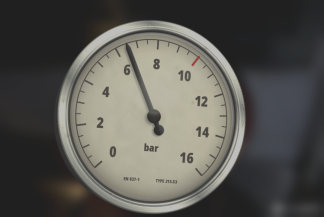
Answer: 6.5; bar
